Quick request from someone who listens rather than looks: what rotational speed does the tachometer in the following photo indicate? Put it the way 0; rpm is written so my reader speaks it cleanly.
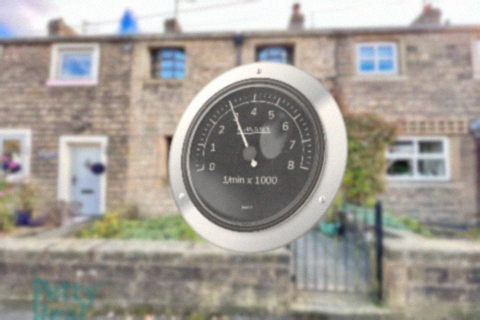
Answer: 3000; rpm
